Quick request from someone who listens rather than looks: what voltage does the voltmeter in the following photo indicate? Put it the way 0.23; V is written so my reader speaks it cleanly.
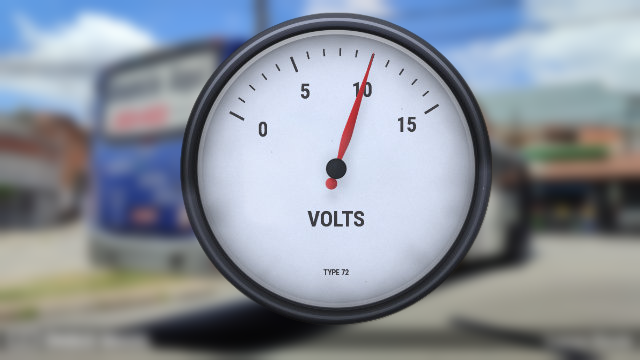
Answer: 10; V
